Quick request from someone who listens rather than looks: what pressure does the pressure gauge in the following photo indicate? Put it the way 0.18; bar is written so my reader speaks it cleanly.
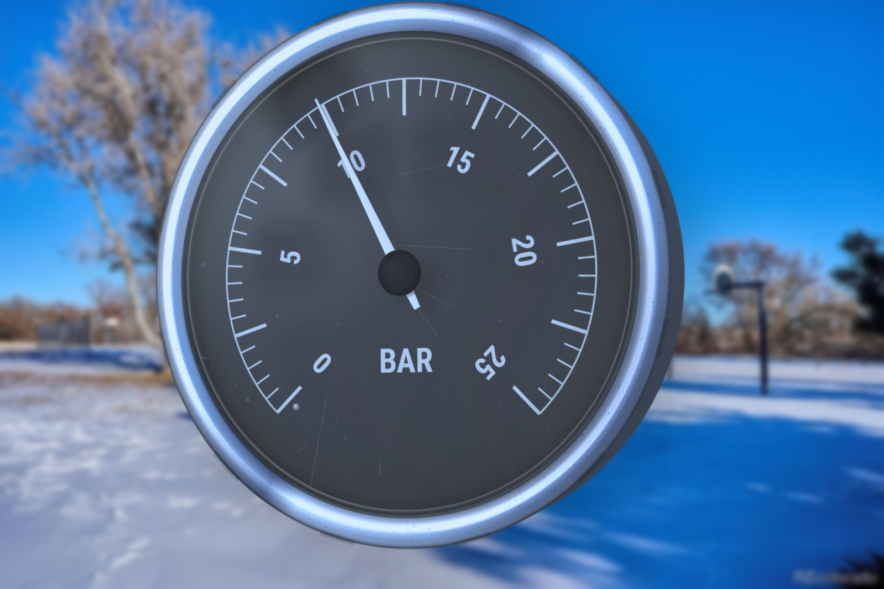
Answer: 10; bar
